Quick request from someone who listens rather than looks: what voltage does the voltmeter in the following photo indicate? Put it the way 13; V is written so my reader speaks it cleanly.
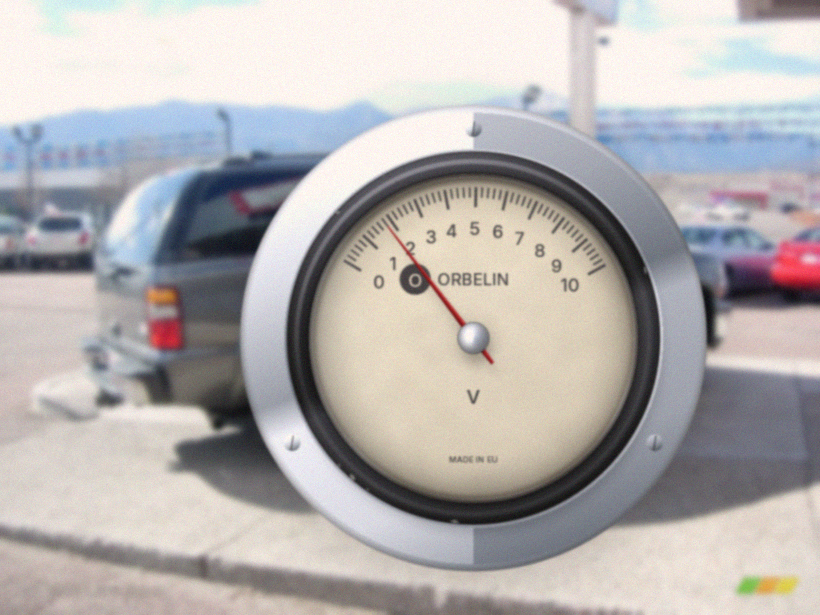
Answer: 1.8; V
